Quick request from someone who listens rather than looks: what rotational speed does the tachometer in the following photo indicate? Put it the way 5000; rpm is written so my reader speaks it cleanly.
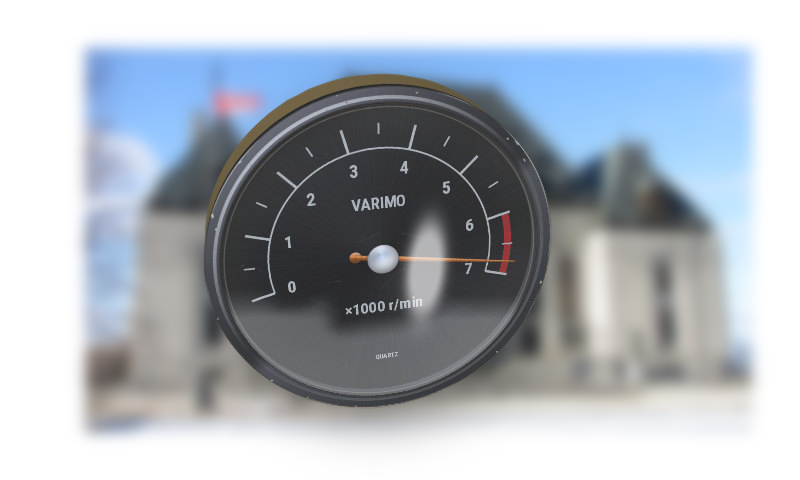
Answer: 6750; rpm
